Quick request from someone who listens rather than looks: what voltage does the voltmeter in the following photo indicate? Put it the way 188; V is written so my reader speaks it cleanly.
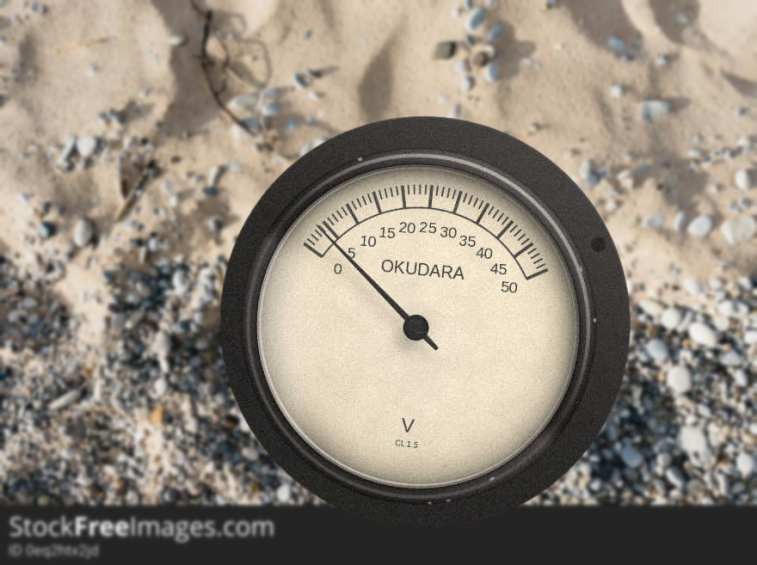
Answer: 4; V
